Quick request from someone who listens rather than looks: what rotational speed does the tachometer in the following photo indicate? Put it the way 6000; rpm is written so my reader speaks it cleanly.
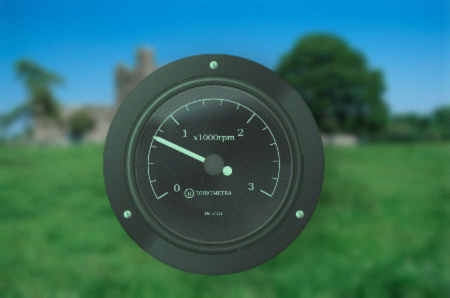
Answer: 700; rpm
